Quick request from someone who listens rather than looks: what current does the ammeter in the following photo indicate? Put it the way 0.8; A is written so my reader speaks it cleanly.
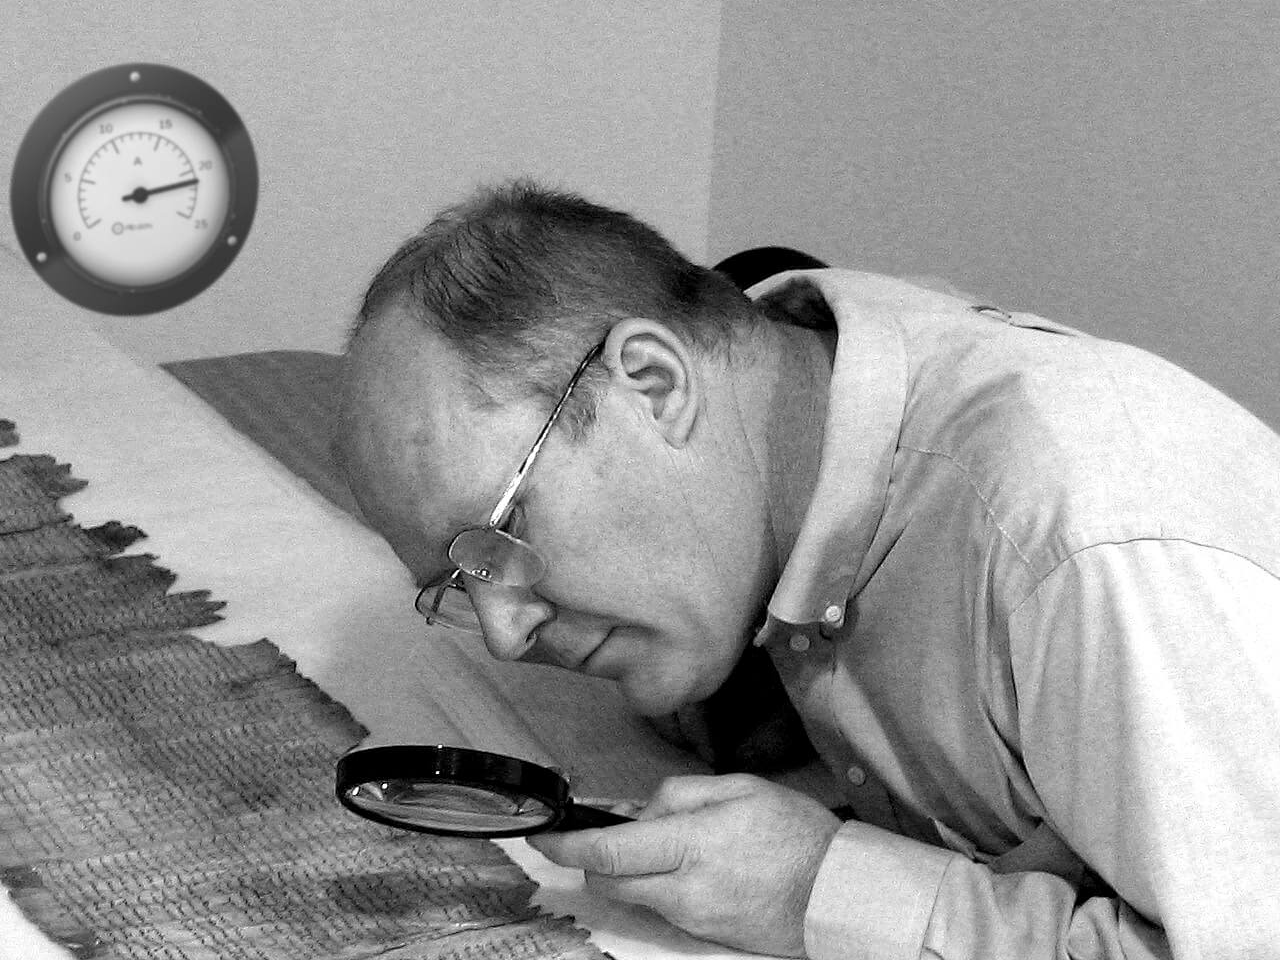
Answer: 21; A
